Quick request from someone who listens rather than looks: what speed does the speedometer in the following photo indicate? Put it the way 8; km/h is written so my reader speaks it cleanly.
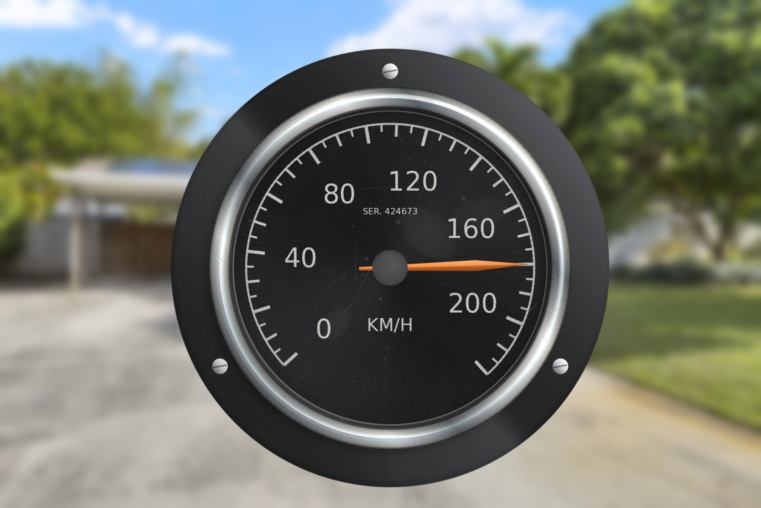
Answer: 180; km/h
